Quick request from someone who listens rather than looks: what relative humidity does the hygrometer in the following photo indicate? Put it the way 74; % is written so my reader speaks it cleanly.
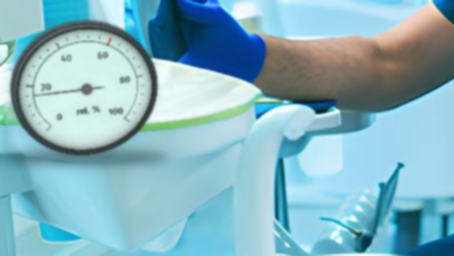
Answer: 16; %
